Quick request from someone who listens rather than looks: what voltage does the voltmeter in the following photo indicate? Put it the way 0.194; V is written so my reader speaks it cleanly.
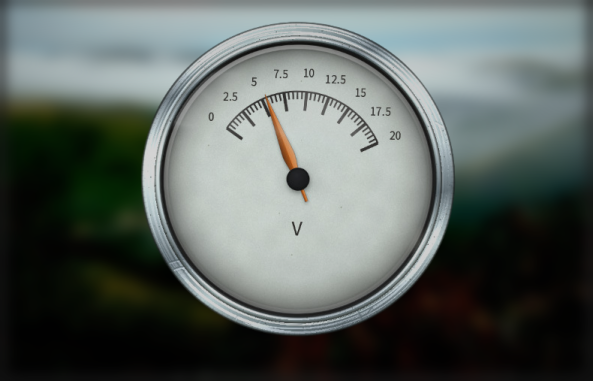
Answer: 5.5; V
